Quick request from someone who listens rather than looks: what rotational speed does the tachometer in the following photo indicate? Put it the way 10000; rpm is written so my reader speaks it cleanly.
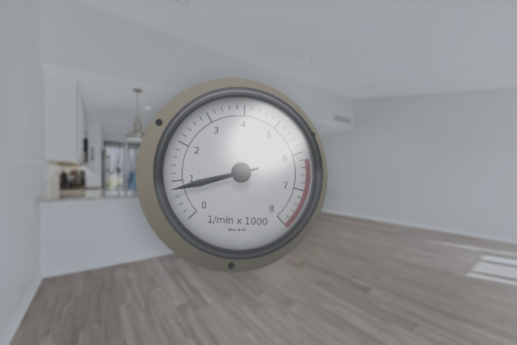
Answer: 800; rpm
